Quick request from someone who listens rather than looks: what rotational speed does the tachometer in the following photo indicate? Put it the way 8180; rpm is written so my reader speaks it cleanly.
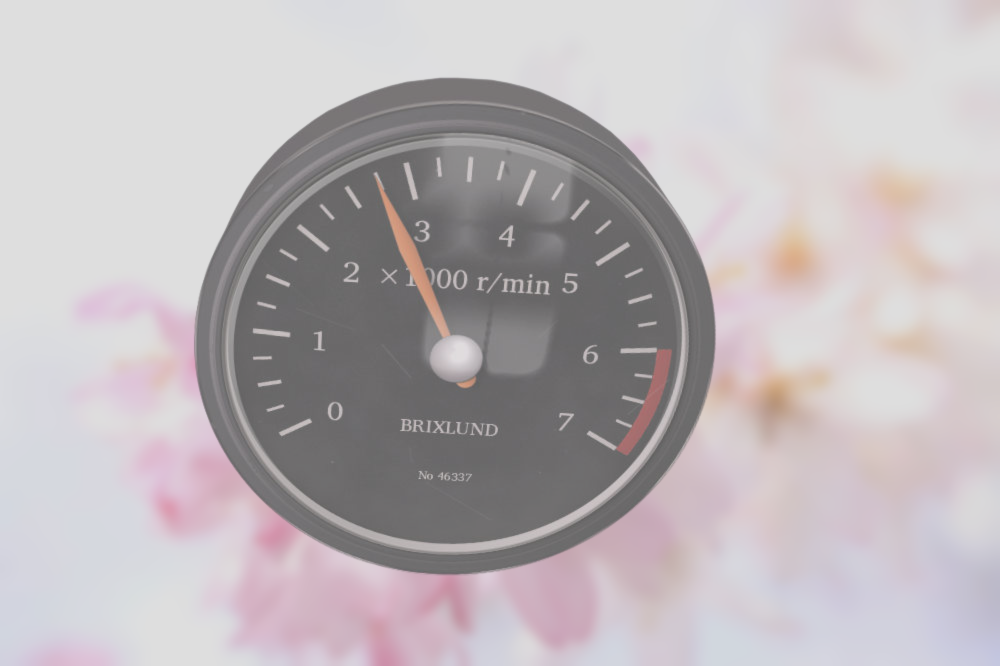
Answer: 2750; rpm
